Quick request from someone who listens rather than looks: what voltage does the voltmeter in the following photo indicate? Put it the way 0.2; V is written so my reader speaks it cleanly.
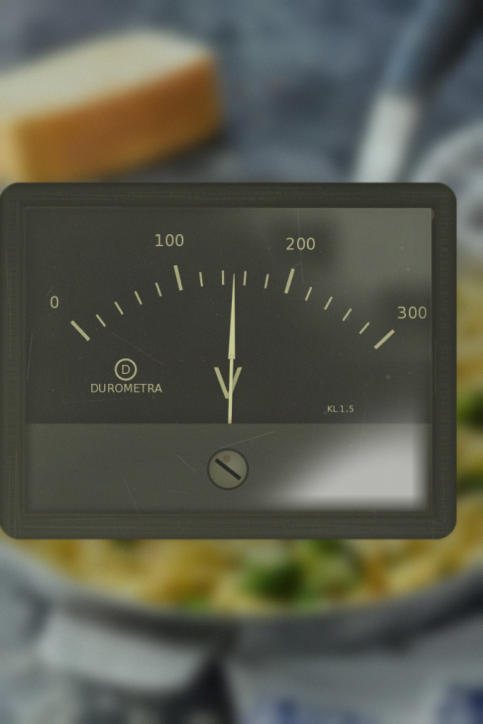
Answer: 150; V
